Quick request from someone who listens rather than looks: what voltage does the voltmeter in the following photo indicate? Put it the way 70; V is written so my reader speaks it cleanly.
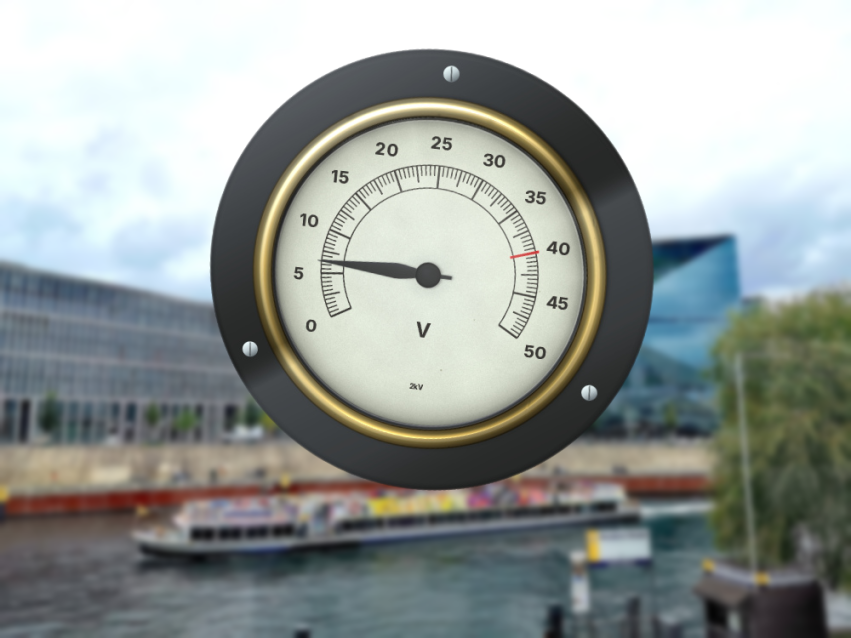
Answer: 6.5; V
